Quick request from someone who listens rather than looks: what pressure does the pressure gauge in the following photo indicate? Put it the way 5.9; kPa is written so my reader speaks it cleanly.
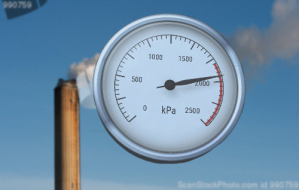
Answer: 1950; kPa
